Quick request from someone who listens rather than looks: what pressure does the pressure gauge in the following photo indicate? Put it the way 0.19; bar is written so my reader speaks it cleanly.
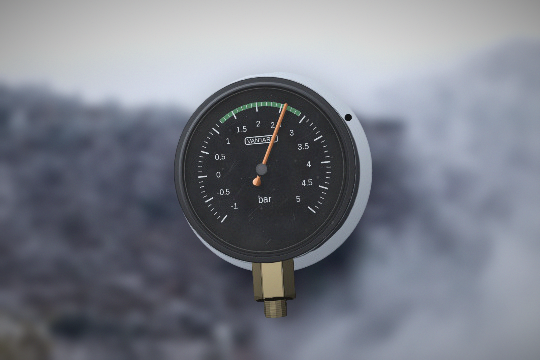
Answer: 2.6; bar
